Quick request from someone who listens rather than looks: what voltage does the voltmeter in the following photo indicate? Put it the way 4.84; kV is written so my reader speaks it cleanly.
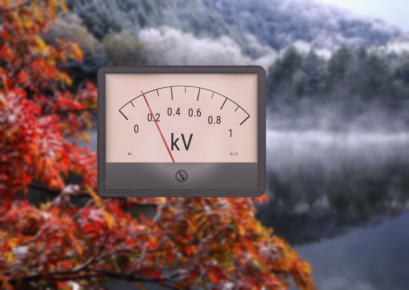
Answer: 0.2; kV
